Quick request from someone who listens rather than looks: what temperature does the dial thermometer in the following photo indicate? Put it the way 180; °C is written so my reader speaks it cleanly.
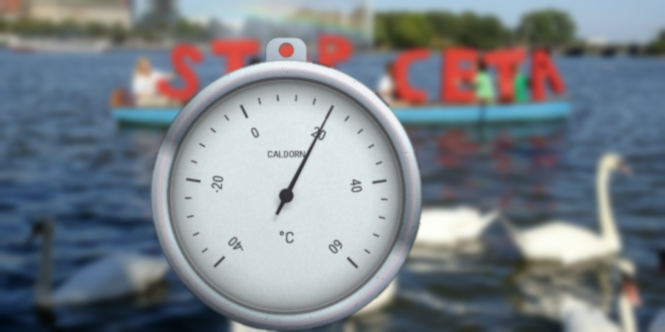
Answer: 20; °C
